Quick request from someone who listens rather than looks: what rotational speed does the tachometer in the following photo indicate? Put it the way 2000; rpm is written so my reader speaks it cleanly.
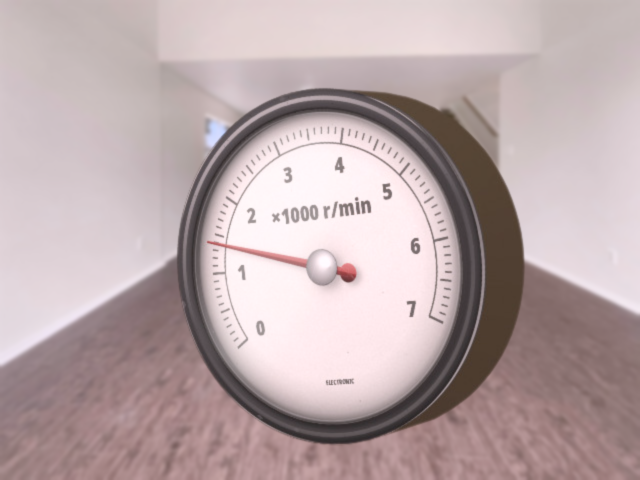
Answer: 1400; rpm
